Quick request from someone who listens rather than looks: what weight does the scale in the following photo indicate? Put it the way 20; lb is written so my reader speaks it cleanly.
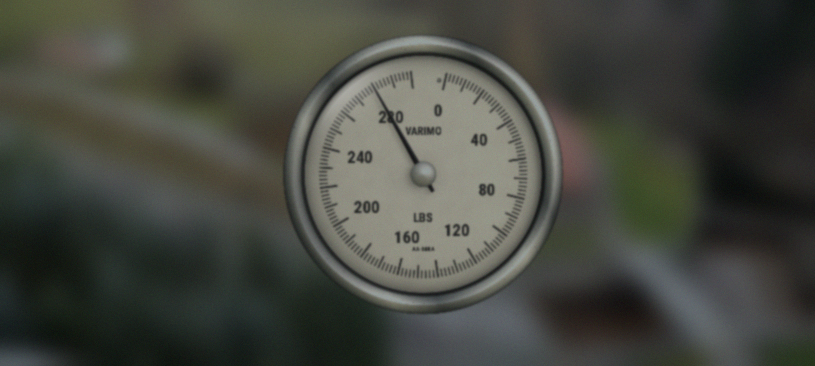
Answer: 280; lb
